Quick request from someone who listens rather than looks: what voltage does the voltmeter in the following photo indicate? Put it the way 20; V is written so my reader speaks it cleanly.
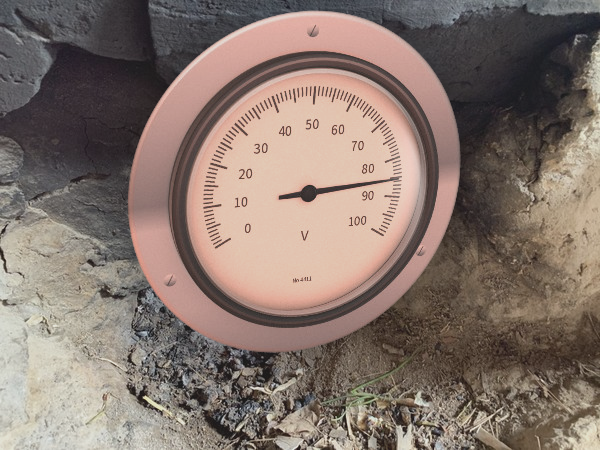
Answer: 85; V
